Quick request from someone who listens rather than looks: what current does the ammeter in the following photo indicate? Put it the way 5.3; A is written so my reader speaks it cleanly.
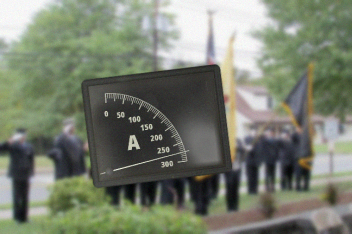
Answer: 275; A
